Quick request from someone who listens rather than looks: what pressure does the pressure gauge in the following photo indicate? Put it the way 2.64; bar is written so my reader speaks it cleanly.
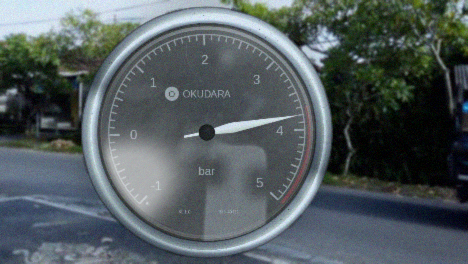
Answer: 3.8; bar
